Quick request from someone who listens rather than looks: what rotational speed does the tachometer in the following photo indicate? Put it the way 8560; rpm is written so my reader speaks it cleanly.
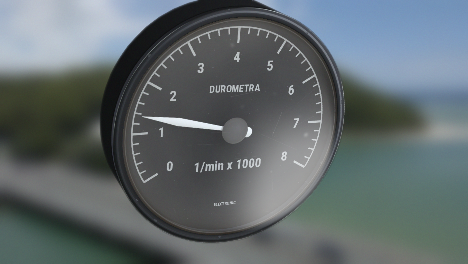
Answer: 1400; rpm
